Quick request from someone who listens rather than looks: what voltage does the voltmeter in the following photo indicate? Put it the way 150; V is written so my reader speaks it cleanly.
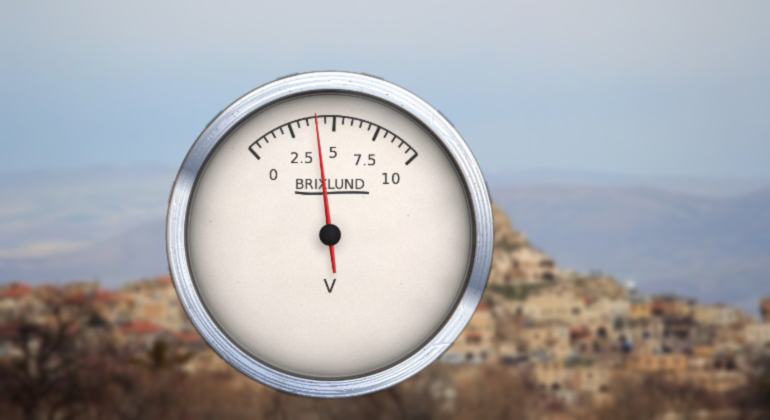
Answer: 4; V
